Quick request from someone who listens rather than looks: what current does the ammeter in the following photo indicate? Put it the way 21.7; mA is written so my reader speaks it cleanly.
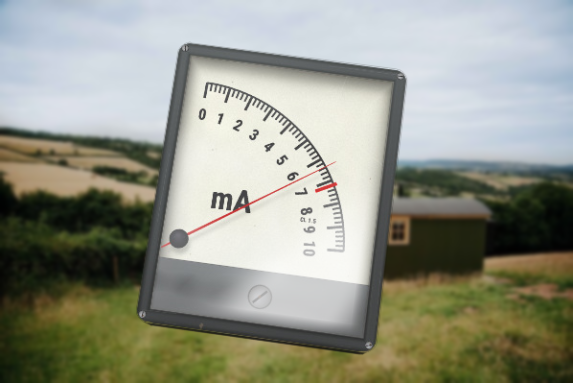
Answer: 6.4; mA
